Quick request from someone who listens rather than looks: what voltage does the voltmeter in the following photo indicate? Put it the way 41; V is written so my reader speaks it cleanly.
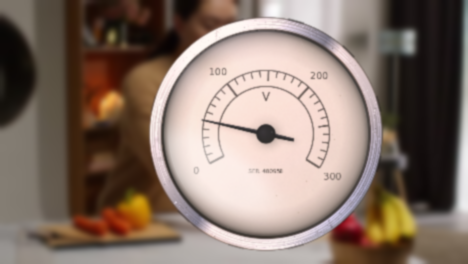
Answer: 50; V
